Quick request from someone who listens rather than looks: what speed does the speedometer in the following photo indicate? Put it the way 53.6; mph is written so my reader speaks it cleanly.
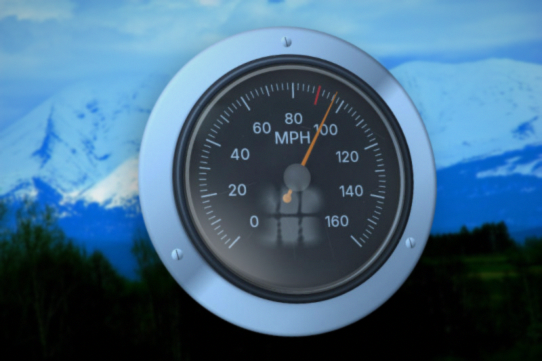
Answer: 96; mph
